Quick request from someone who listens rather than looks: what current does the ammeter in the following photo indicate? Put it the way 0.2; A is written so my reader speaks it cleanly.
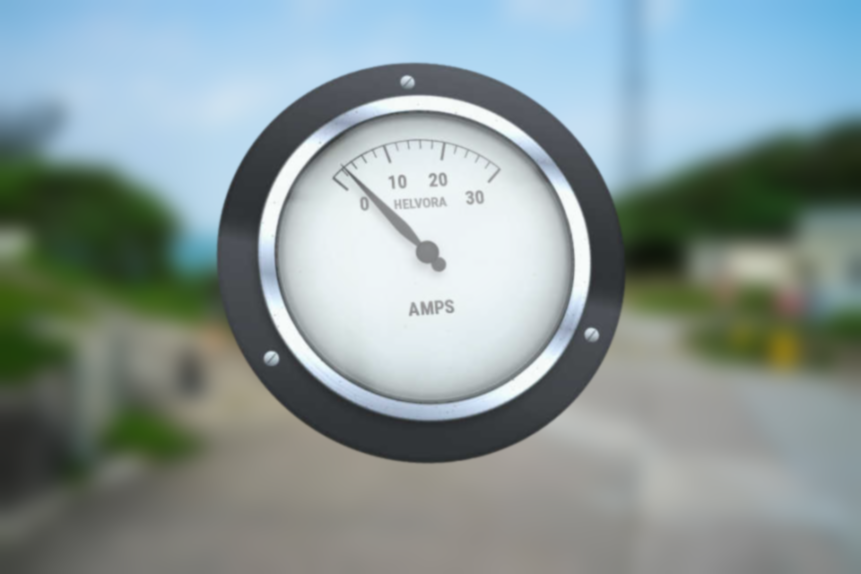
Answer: 2; A
